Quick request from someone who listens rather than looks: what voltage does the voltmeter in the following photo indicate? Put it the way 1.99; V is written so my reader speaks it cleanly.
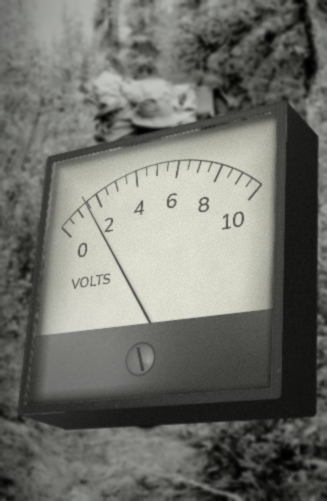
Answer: 1.5; V
